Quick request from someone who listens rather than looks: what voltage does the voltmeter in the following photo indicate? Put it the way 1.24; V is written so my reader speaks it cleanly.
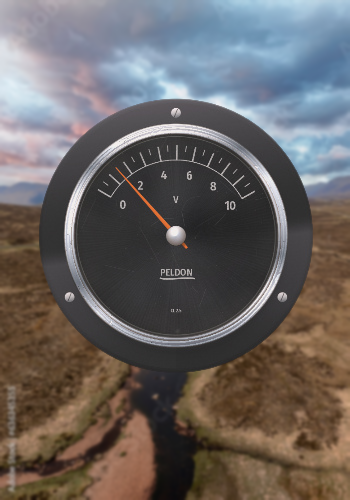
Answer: 1.5; V
